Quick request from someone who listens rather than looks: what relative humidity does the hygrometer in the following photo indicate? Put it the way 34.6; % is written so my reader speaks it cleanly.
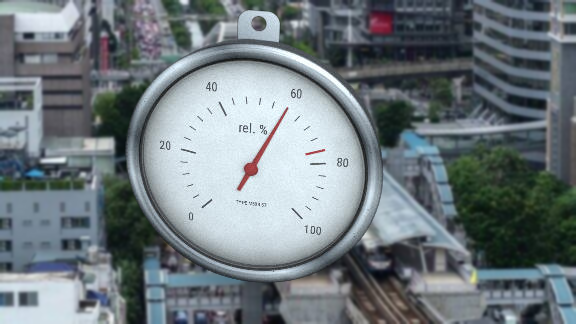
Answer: 60; %
